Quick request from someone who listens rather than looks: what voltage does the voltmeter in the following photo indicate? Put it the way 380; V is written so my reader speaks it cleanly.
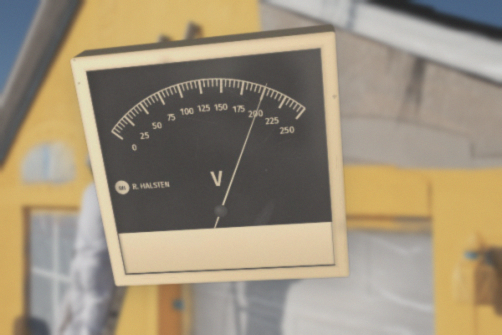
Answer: 200; V
